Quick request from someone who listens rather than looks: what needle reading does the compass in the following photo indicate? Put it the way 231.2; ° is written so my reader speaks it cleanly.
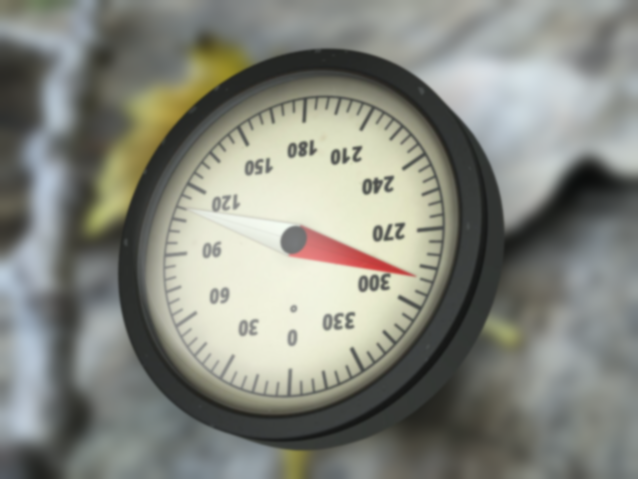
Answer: 290; °
